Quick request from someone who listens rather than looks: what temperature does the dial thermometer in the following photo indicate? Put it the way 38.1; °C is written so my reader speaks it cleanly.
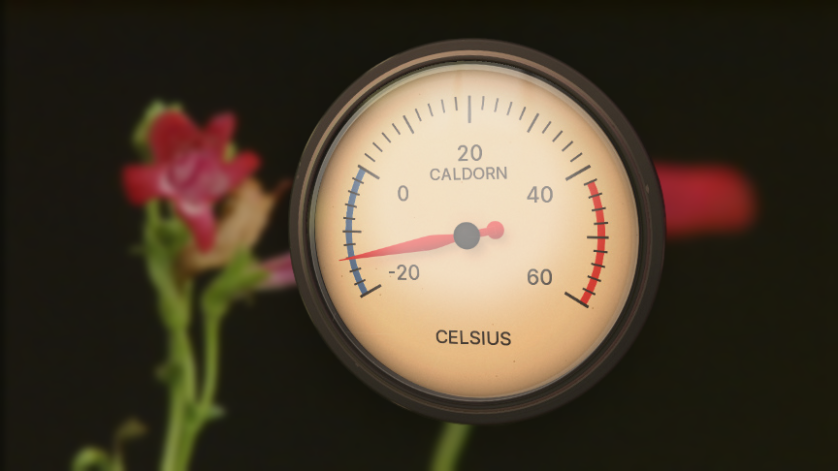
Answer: -14; °C
